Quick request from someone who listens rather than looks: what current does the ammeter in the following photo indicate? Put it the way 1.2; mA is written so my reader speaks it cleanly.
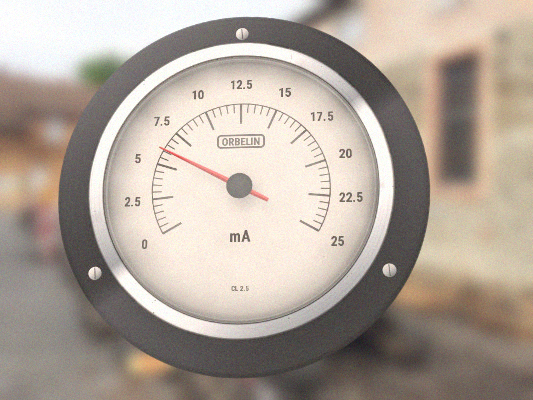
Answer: 6; mA
